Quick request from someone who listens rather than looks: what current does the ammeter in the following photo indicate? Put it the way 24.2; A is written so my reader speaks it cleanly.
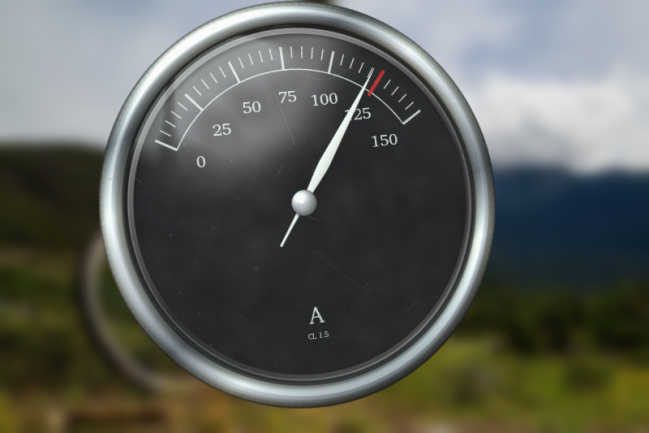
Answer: 120; A
